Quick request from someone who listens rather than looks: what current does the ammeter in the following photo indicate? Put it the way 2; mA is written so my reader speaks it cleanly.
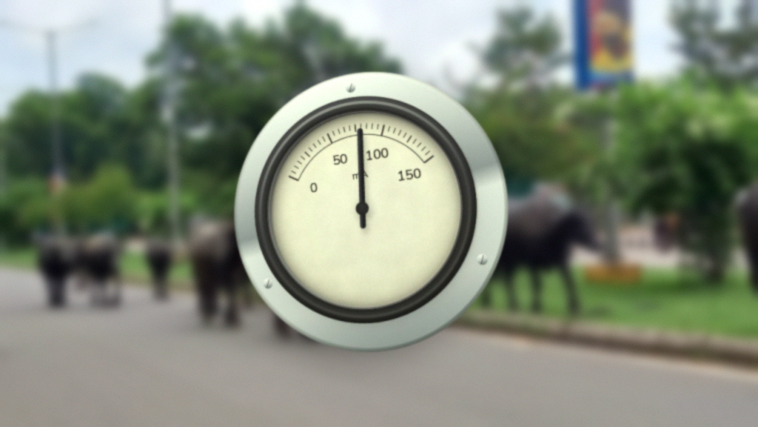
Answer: 80; mA
